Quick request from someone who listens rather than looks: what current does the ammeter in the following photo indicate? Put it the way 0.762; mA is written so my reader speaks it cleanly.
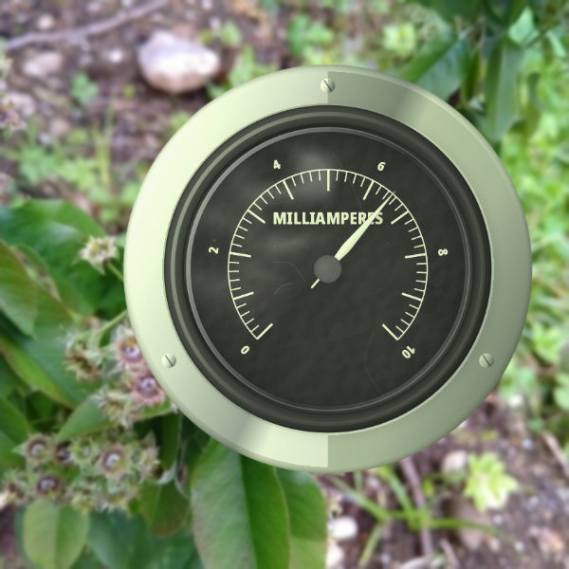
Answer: 6.5; mA
